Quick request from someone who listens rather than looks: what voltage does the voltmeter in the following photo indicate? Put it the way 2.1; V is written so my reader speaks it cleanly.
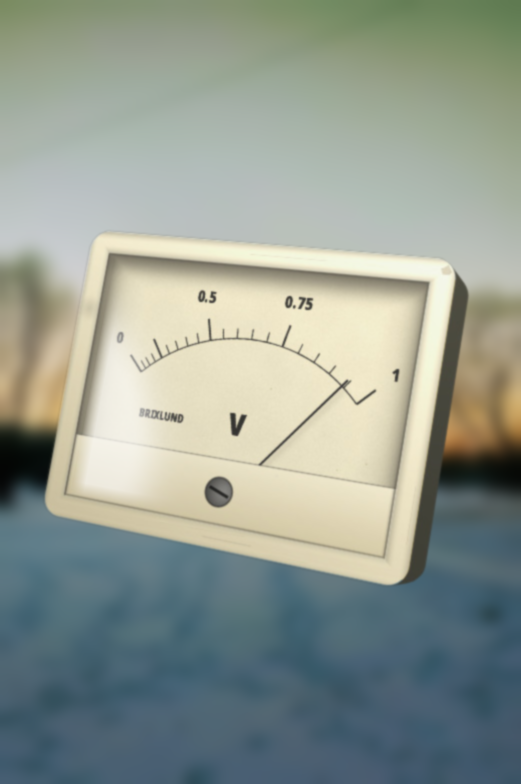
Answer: 0.95; V
